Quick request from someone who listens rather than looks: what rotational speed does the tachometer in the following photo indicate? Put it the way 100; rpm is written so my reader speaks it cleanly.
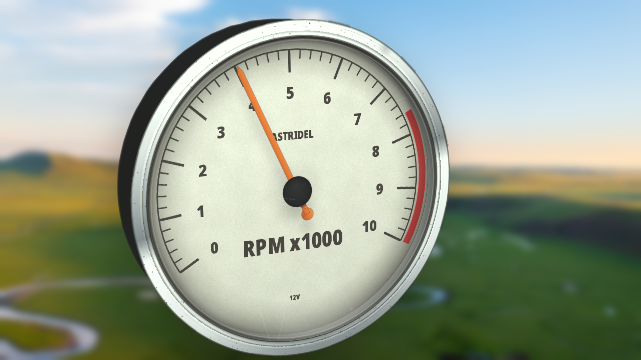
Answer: 4000; rpm
